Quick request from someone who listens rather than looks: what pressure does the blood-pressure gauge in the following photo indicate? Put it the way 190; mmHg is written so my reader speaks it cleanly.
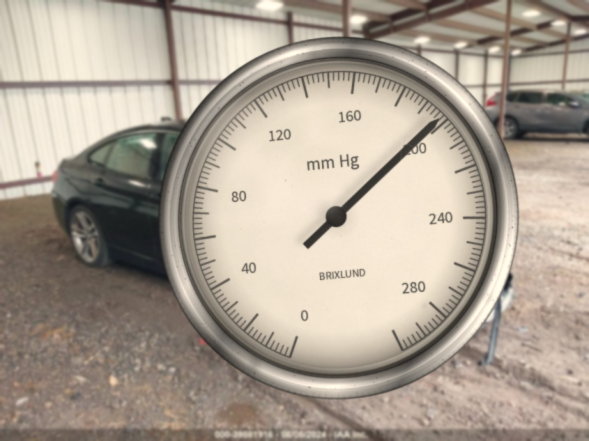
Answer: 198; mmHg
